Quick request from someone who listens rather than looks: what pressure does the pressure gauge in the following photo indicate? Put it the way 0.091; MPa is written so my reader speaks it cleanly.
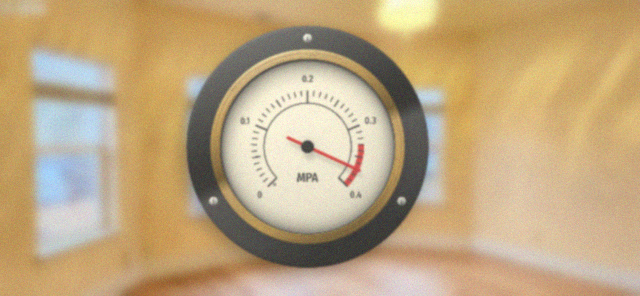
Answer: 0.37; MPa
